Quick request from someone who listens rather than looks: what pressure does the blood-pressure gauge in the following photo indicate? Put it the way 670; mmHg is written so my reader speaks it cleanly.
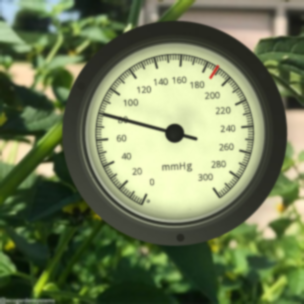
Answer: 80; mmHg
